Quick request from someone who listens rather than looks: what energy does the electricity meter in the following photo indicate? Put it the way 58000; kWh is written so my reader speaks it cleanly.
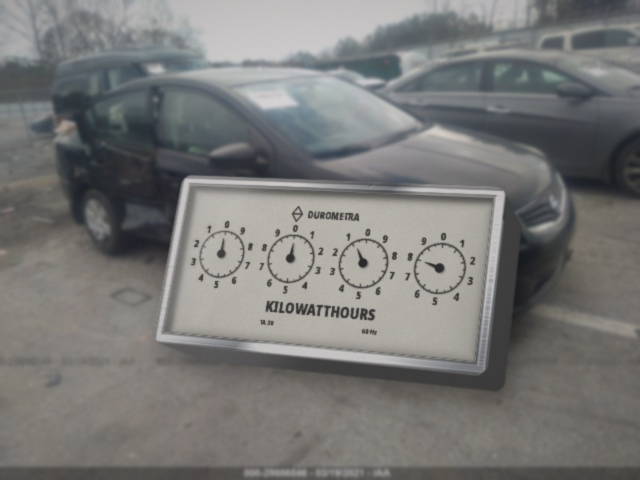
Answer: 8; kWh
